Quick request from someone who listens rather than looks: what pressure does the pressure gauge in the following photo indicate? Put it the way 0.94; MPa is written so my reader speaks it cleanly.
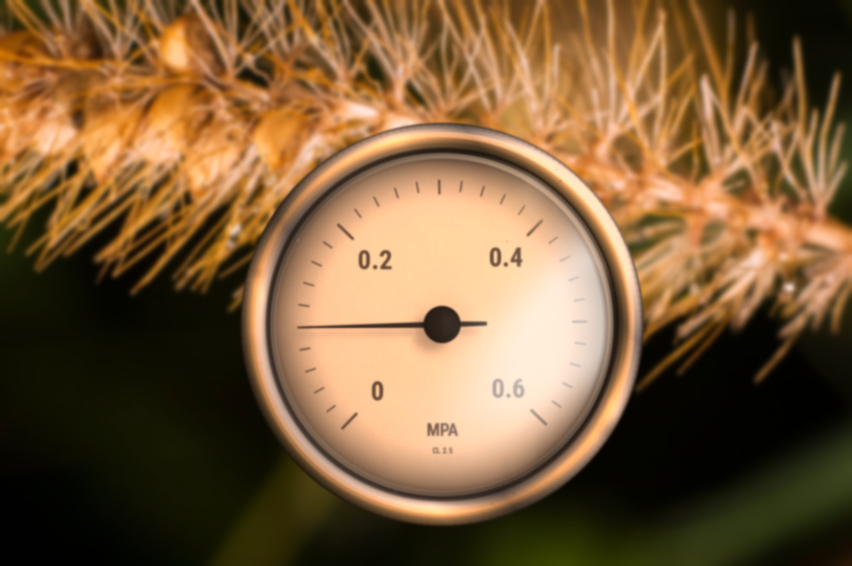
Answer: 0.1; MPa
